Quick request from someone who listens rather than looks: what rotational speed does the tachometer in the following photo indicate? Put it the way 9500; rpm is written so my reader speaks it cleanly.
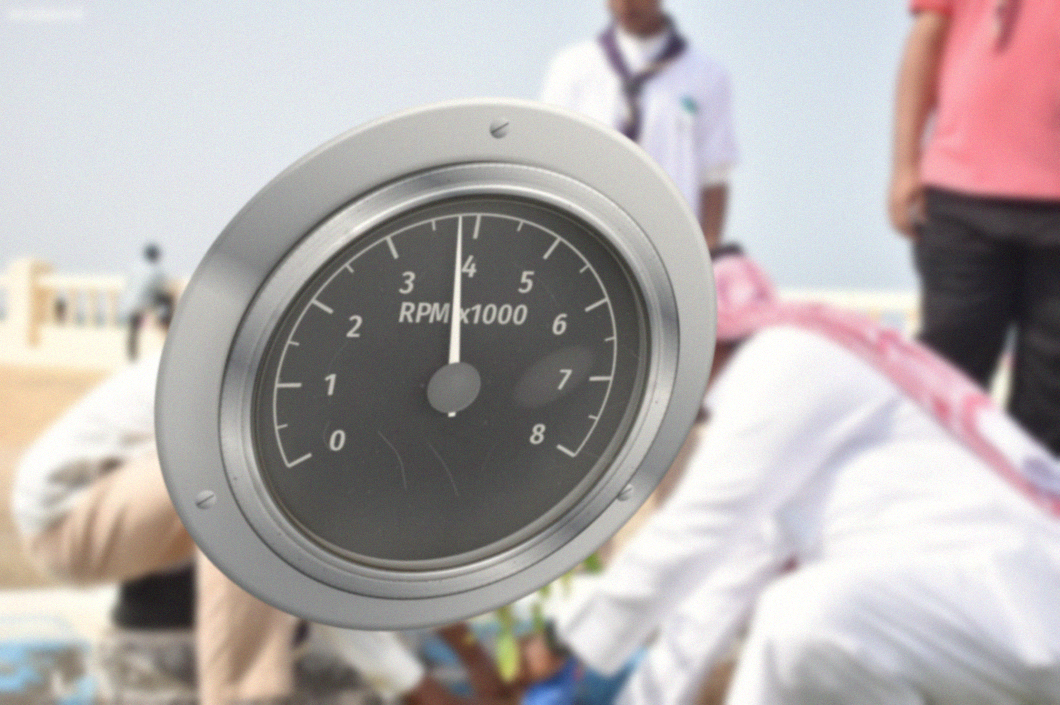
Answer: 3750; rpm
